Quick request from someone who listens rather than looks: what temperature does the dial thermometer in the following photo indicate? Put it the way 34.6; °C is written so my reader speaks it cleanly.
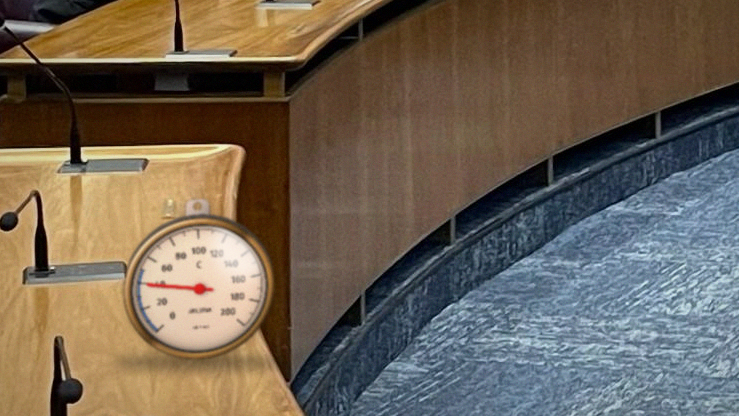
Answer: 40; °C
